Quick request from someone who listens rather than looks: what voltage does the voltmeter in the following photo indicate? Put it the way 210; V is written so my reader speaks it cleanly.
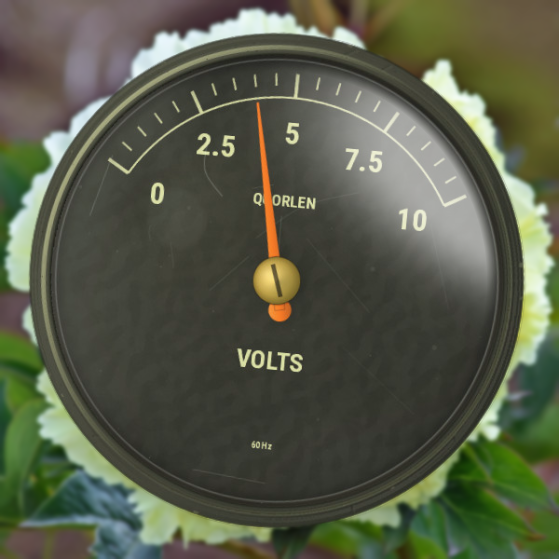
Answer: 4; V
